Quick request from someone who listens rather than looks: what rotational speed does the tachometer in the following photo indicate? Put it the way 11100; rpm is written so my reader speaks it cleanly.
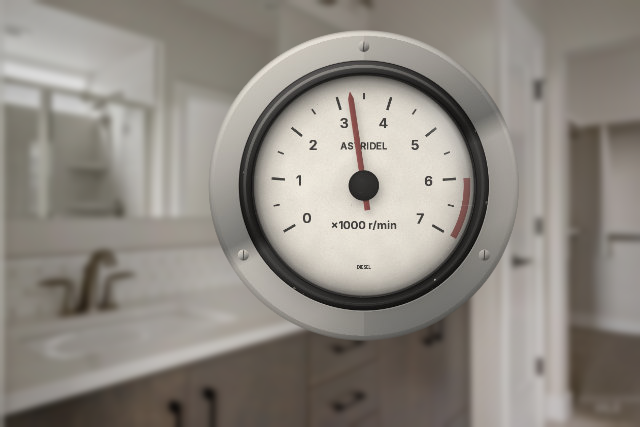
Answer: 3250; rpm
